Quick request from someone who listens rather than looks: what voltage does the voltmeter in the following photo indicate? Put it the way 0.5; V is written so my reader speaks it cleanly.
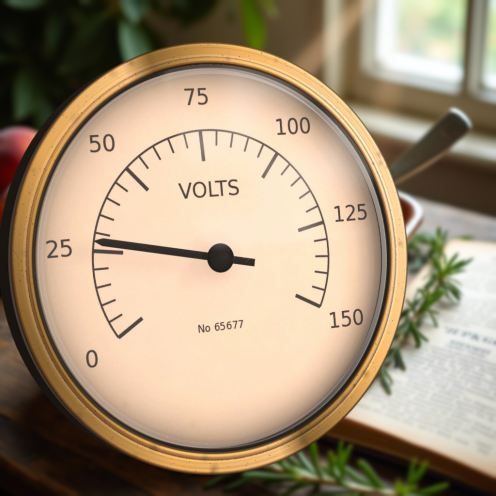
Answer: 27.5; V
